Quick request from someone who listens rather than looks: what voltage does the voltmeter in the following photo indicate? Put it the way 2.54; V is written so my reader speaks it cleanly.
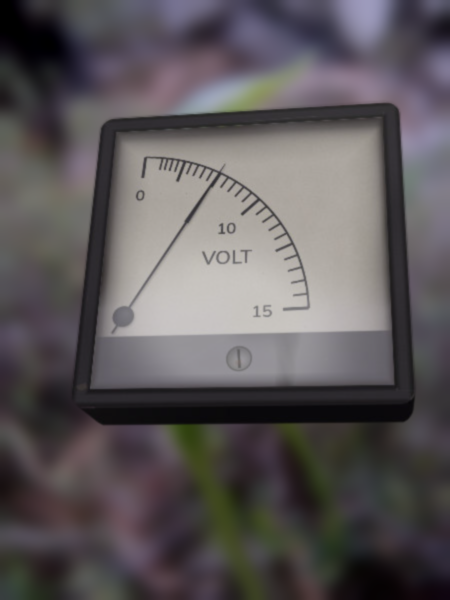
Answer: 7.5; V
